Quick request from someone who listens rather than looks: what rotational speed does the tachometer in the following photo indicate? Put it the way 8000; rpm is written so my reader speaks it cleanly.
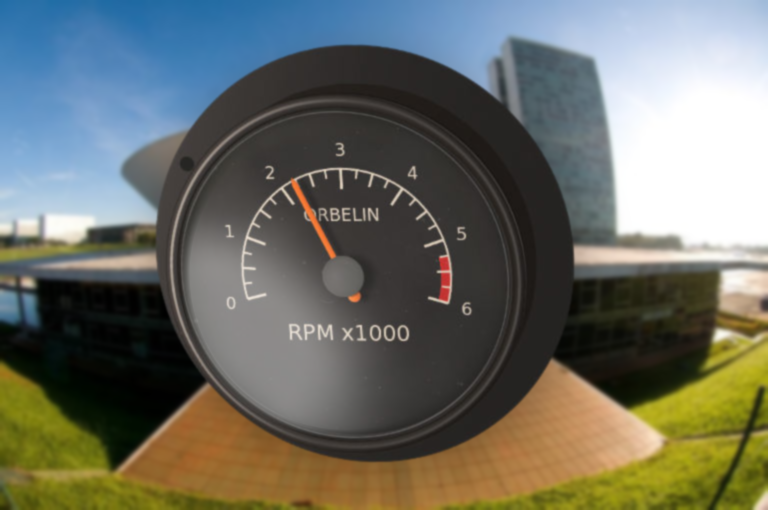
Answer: 2250; rpm
